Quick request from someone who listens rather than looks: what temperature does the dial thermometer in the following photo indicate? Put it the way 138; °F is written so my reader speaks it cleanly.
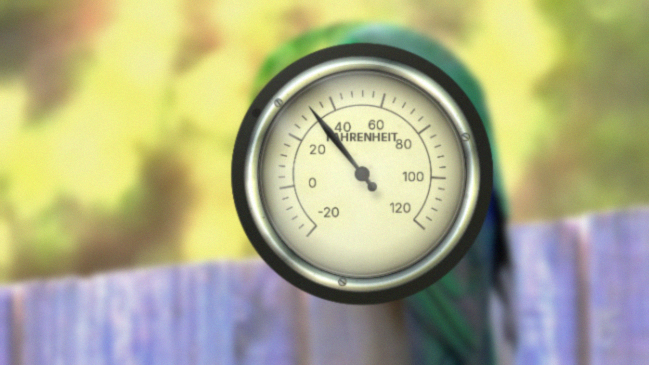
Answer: 32; °F
